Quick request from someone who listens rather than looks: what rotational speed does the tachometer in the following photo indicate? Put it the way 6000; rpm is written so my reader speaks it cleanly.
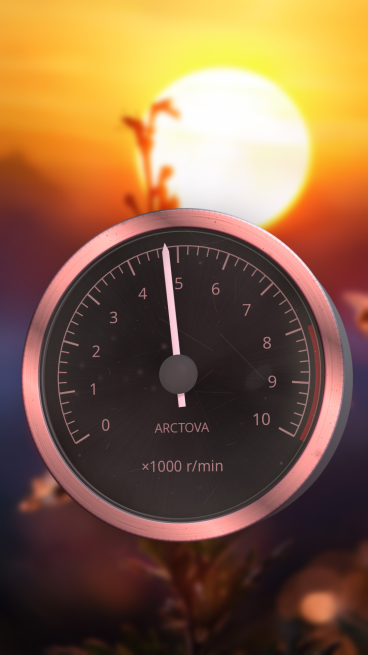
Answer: 4800; rpm
